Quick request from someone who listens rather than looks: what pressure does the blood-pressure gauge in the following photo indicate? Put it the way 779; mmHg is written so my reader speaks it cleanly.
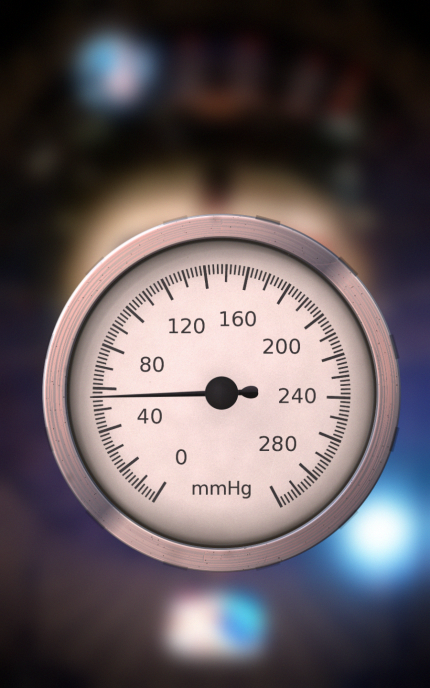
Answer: 56; mmHg
